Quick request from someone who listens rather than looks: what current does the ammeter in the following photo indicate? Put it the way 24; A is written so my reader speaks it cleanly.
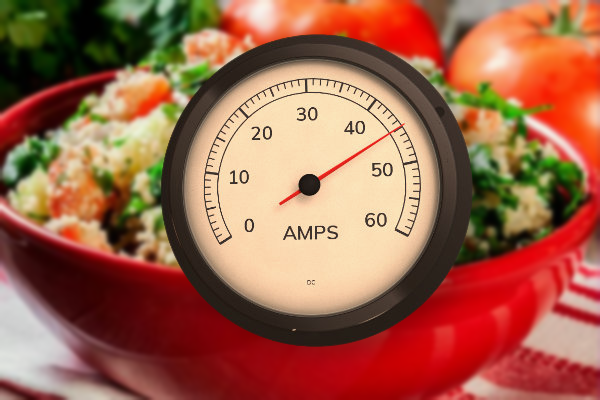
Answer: 45; A
